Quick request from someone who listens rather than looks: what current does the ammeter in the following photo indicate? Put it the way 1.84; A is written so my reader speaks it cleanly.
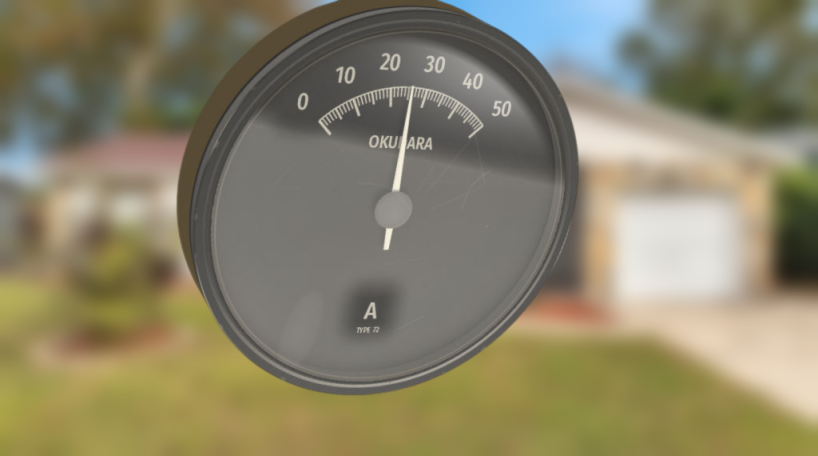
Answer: 25; A
